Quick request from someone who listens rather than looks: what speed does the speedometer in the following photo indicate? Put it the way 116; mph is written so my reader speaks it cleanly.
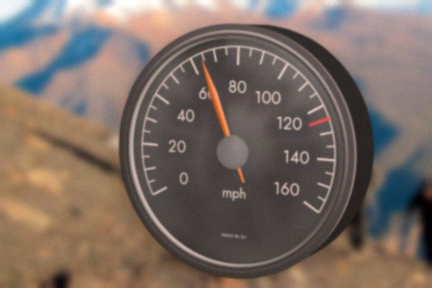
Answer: 65; mph
